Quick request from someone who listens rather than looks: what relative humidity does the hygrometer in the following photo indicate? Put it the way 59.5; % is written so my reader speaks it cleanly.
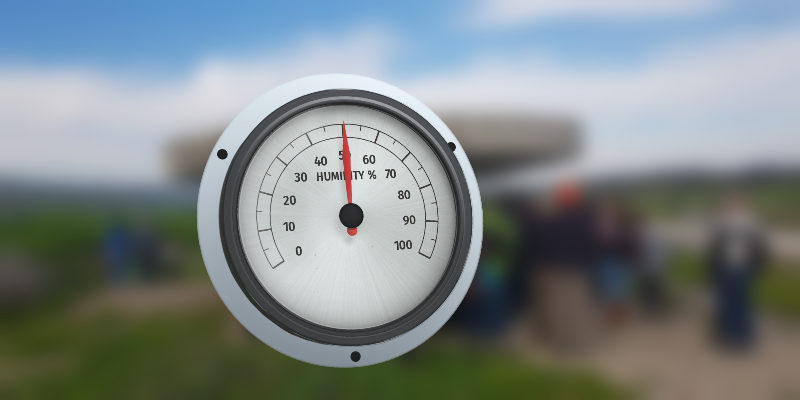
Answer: 50; %
